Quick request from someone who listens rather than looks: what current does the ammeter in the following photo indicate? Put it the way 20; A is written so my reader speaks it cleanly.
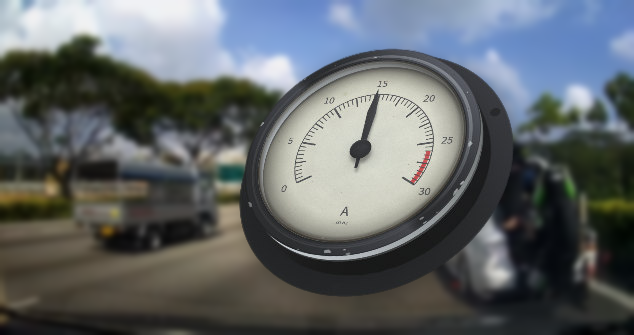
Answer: 15; A
